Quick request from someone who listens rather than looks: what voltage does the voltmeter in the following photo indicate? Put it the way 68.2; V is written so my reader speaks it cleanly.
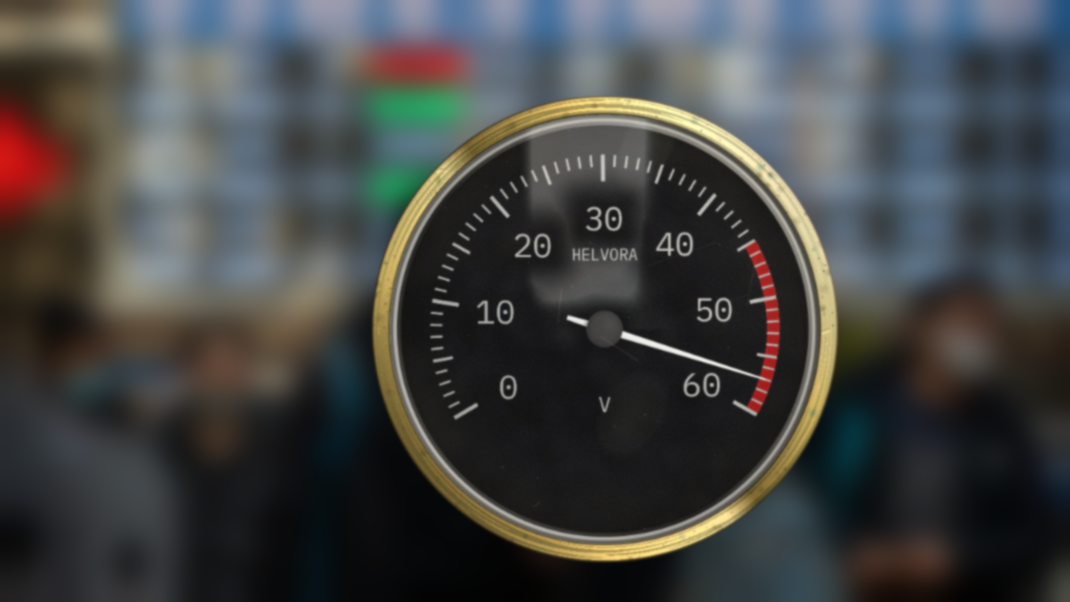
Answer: 57; V
